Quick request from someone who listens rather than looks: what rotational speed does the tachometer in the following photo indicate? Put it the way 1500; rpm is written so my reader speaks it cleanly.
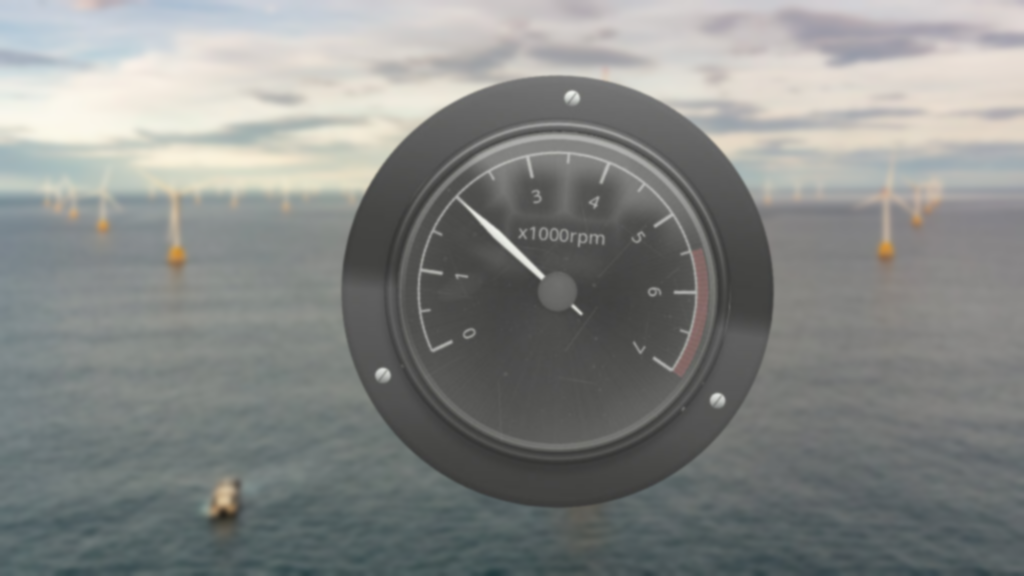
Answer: 2000; rpm
